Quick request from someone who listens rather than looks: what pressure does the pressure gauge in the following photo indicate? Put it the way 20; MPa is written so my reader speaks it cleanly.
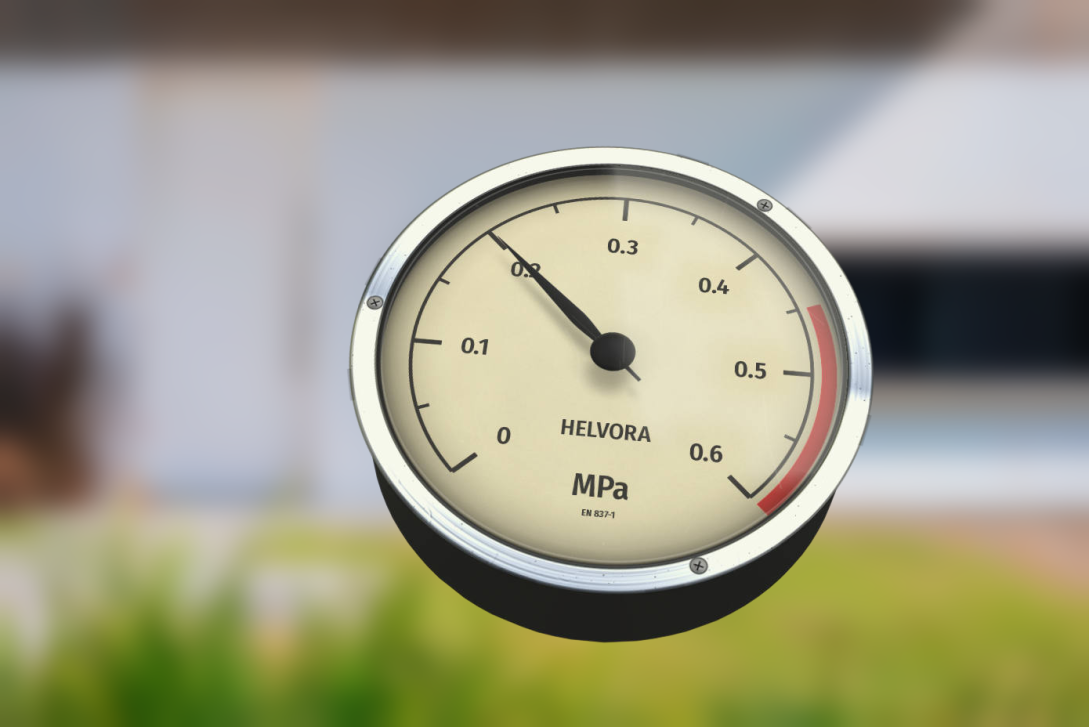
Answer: 0.2; MPa
